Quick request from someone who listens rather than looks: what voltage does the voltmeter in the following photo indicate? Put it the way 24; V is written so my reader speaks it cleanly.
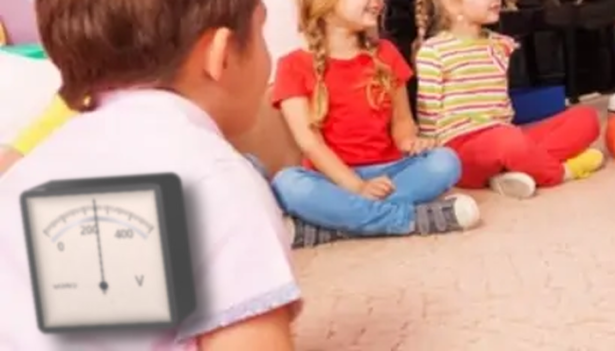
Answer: 250; V
